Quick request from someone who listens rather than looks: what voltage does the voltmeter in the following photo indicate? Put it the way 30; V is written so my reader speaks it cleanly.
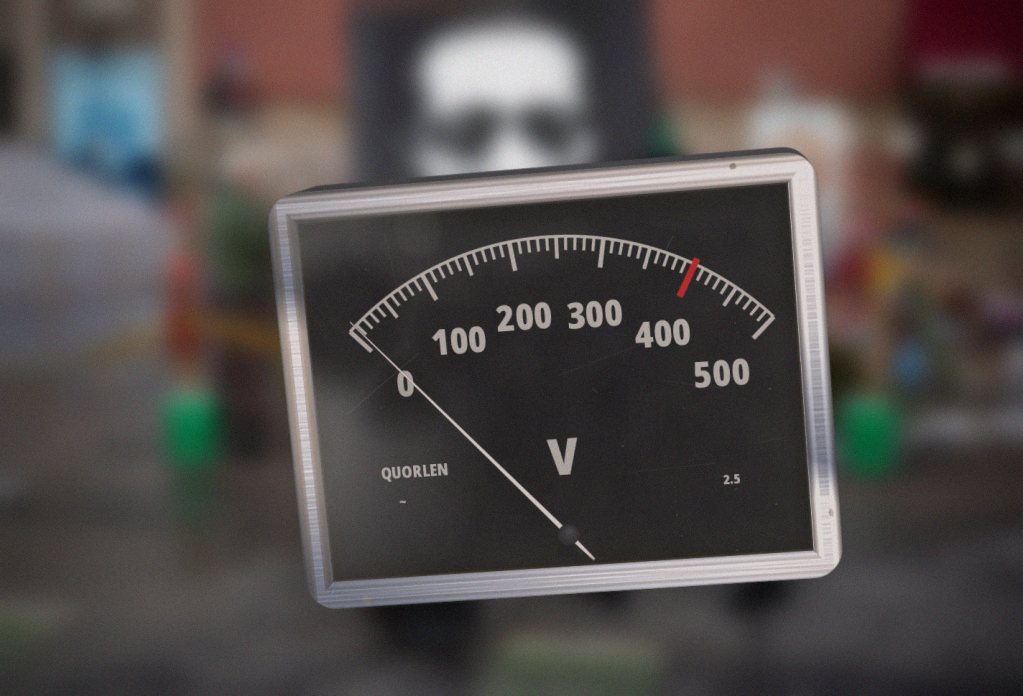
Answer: 10; V
